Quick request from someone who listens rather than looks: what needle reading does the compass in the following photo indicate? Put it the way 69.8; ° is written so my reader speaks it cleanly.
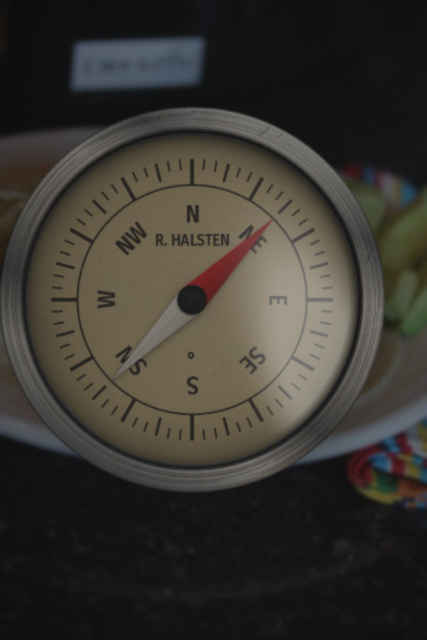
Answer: 45; °
